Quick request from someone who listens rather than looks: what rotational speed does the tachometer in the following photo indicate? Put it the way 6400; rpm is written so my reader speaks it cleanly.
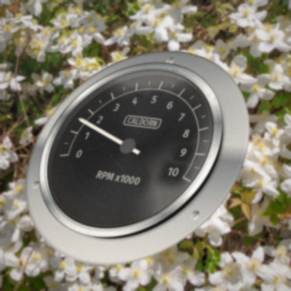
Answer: 1500; rpm
